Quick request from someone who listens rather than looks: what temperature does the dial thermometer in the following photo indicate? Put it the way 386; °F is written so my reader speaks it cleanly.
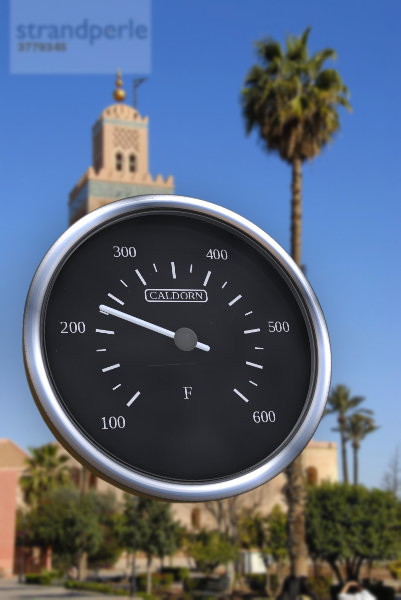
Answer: 225; °F
